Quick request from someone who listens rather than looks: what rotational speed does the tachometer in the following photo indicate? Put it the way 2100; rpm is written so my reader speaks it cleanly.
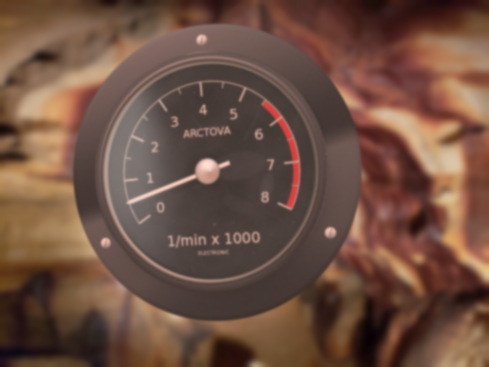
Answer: 500; rpm
